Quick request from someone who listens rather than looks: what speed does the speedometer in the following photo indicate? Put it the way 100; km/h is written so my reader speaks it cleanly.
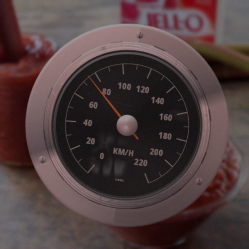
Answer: 75; km/h
